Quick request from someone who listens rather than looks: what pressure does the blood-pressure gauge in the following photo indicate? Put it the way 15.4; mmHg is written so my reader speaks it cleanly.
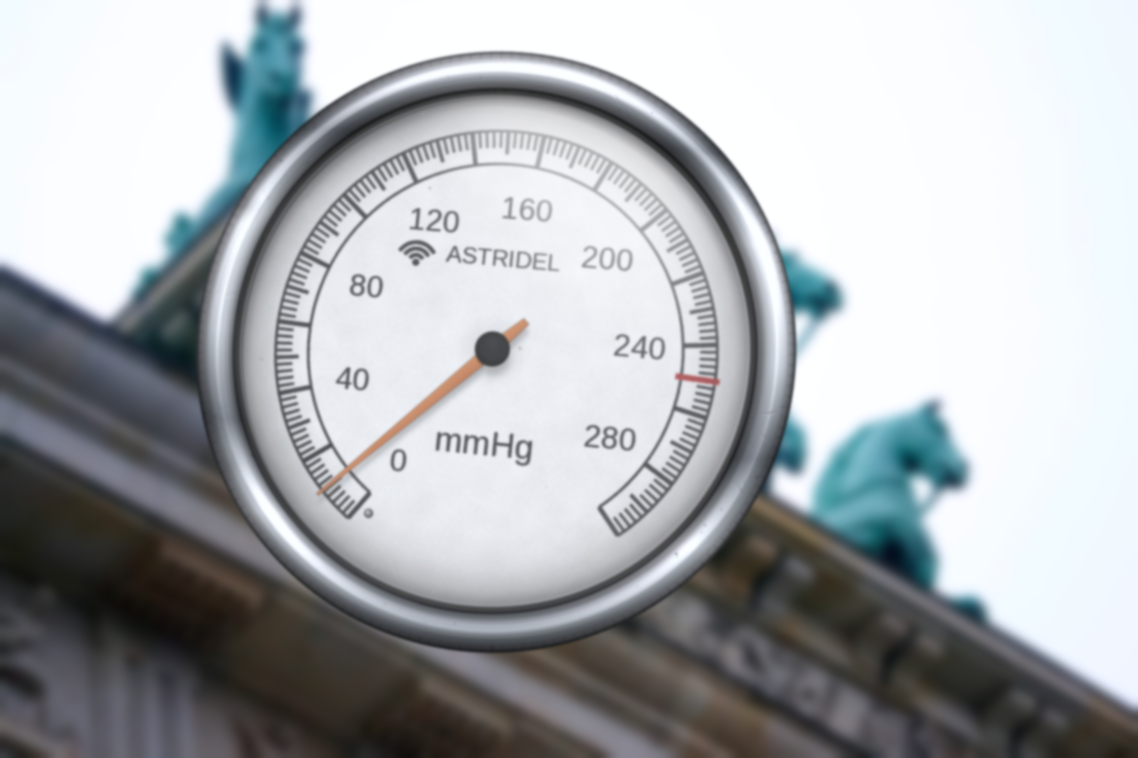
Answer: 10; mmHg
